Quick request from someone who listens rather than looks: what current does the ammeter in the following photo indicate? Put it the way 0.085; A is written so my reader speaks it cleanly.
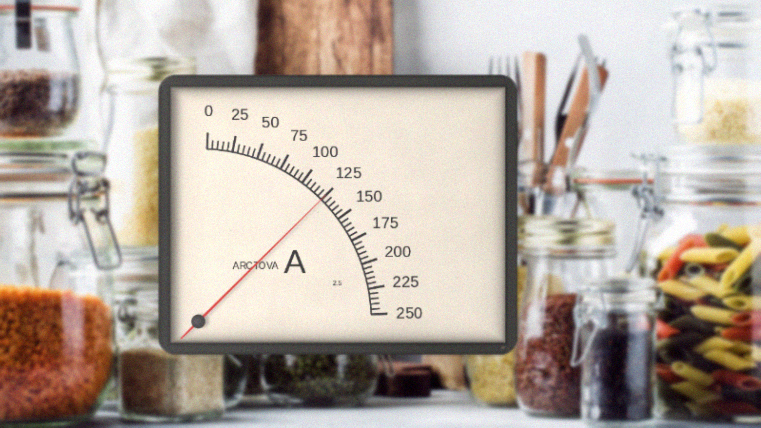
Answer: 125; A
